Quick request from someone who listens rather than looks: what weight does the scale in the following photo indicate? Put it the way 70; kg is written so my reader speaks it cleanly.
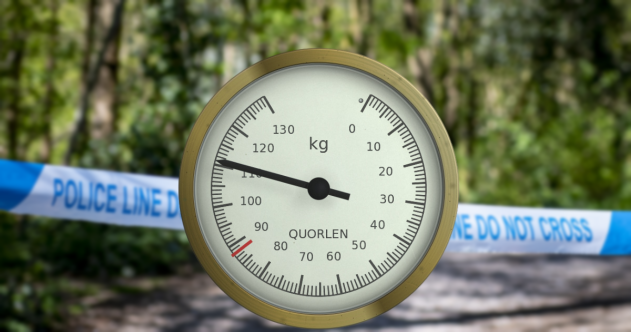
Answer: 111; kg
